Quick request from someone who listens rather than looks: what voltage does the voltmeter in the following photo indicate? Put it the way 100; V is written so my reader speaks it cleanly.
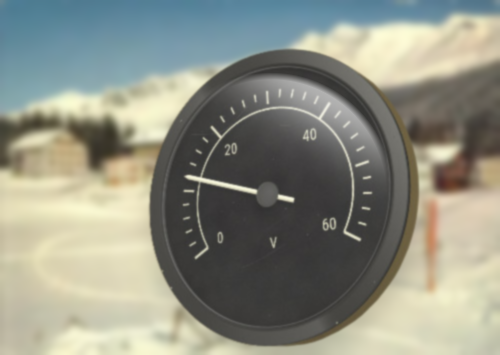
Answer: 12; V
